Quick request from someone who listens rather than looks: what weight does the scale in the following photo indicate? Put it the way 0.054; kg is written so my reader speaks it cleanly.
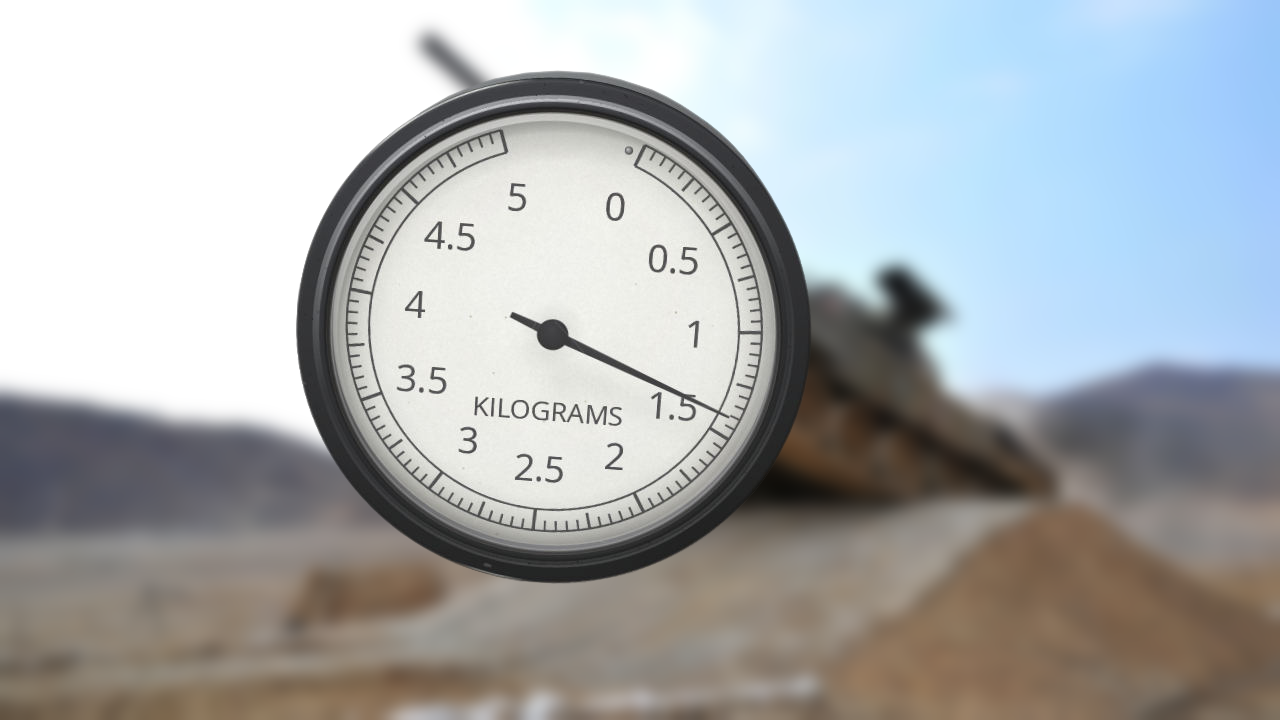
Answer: 1.4; kg
